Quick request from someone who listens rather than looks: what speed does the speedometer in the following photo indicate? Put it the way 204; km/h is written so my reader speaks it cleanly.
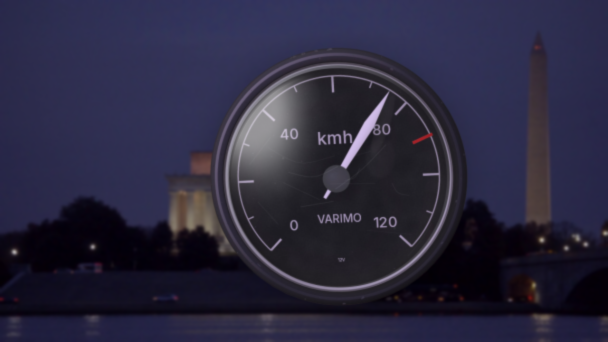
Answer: 75; km/h
